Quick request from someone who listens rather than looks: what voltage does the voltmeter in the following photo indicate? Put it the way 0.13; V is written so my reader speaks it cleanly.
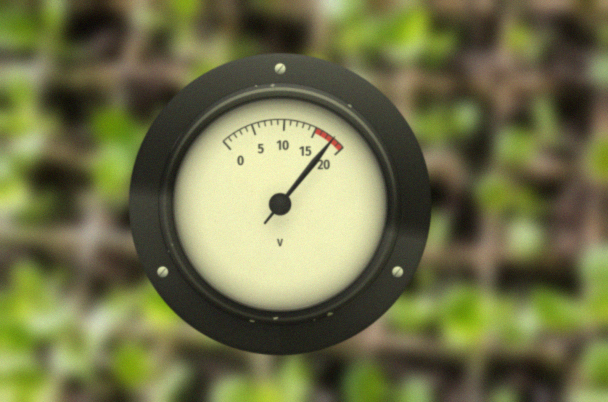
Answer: 18; V
